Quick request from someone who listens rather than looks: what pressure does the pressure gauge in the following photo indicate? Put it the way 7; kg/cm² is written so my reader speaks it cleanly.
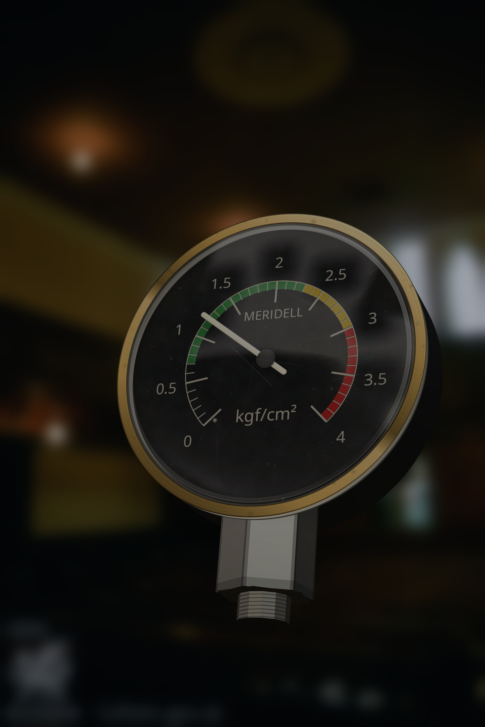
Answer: 1.2; kg/cm²
